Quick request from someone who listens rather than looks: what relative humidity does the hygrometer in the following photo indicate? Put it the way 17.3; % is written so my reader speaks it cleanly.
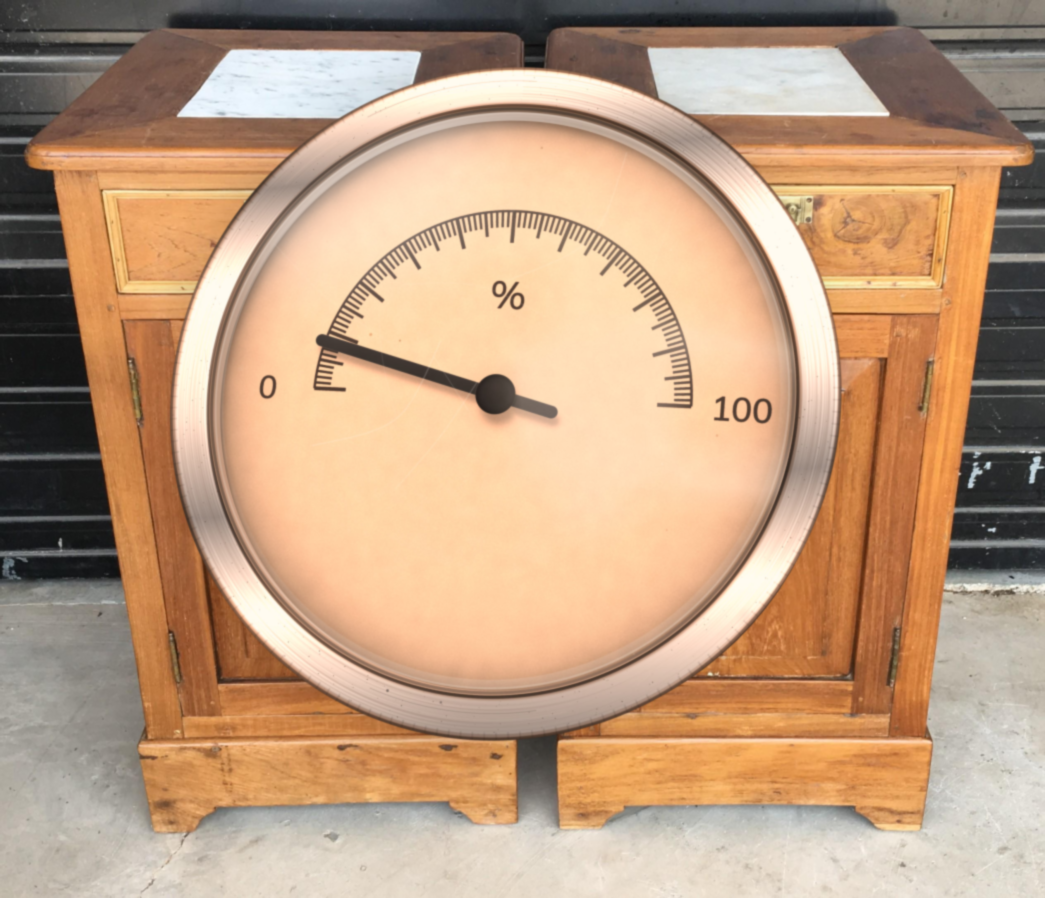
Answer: 8; %
